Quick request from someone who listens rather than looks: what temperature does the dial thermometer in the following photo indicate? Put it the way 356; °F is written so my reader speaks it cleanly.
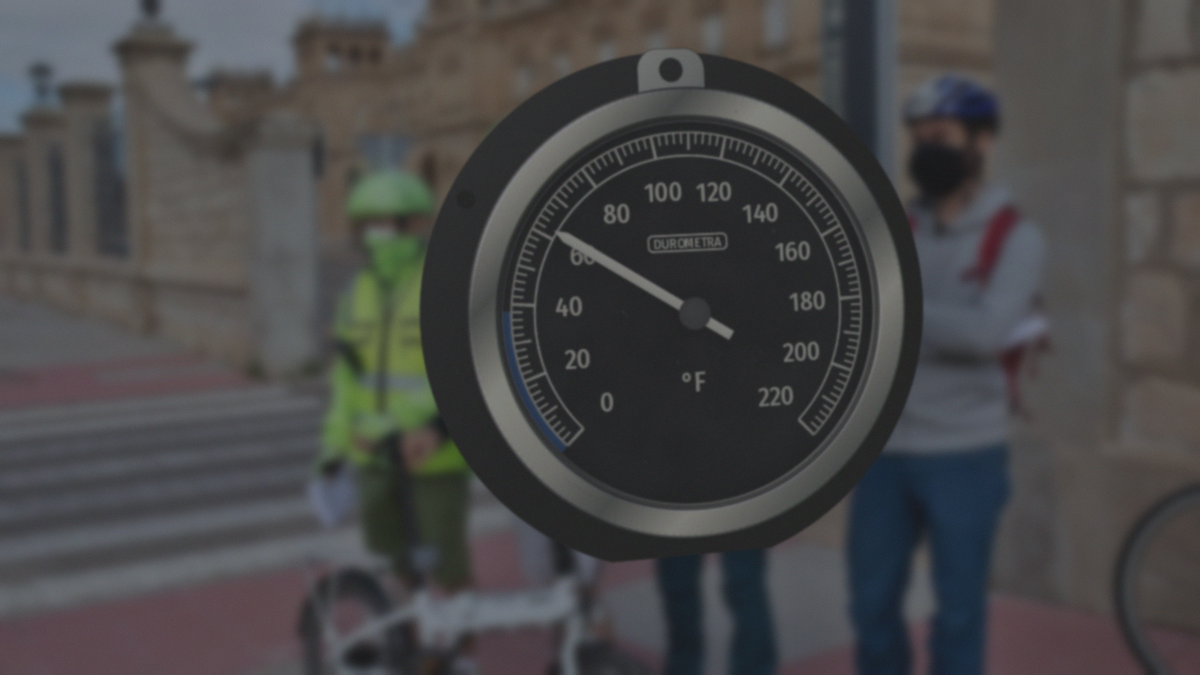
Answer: 62; °F
